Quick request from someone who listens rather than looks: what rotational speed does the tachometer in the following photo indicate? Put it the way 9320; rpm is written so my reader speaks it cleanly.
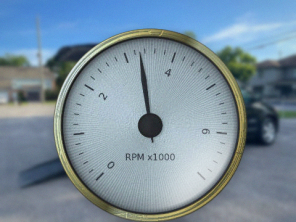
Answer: 3300; rpm
